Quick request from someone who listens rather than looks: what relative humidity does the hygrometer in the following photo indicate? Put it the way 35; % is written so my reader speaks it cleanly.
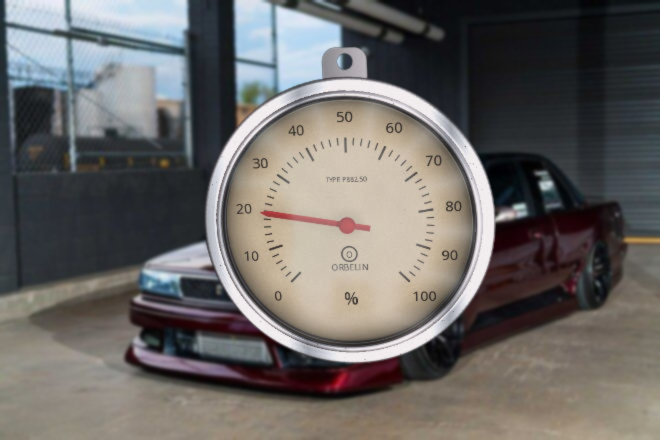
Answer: 20; %
